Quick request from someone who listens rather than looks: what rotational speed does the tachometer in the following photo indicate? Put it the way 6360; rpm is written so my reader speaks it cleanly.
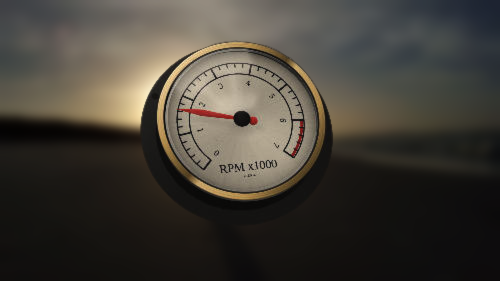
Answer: 1600; rpm
